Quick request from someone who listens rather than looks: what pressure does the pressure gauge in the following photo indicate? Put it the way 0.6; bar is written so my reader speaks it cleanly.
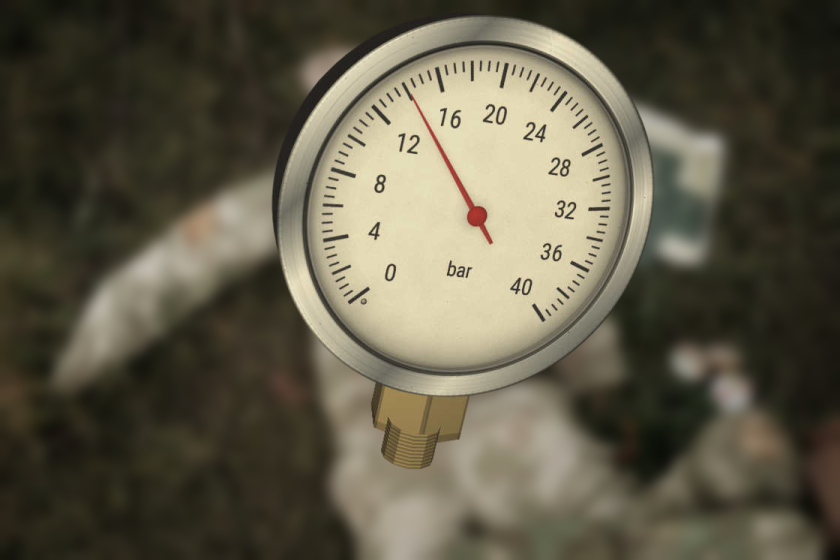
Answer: 14; bar
